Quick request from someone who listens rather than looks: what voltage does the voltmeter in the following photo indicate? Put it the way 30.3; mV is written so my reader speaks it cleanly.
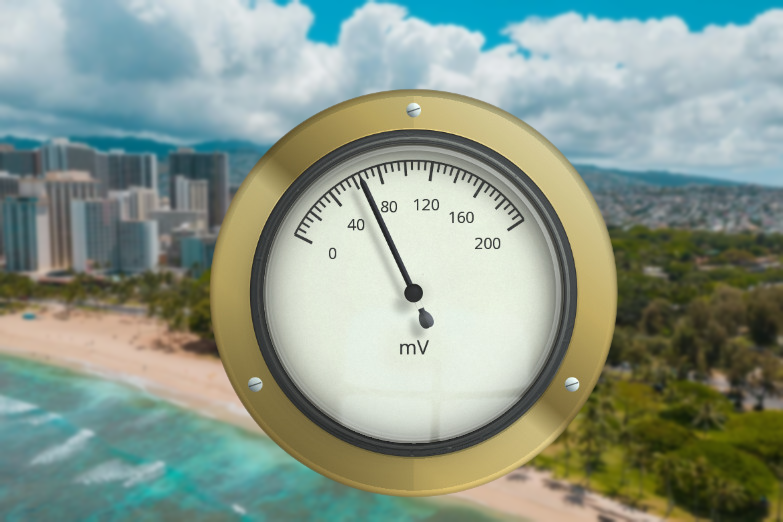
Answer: 65; mV
